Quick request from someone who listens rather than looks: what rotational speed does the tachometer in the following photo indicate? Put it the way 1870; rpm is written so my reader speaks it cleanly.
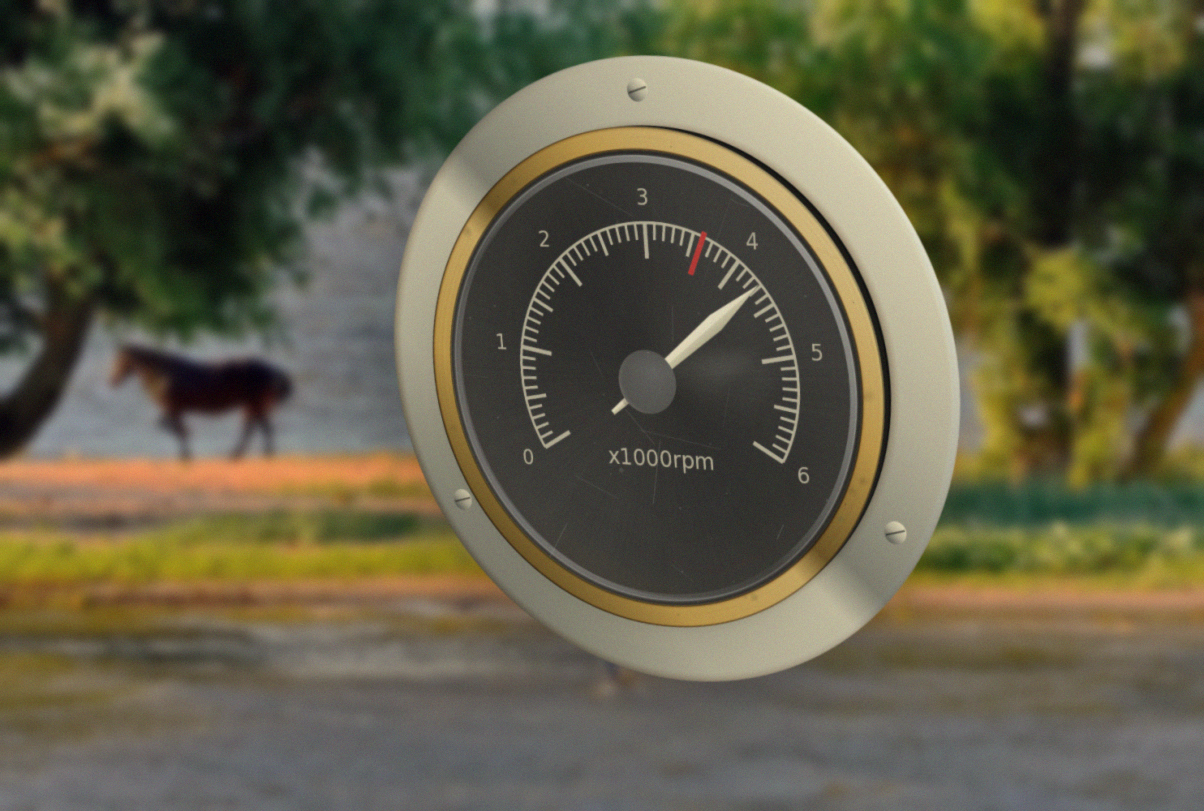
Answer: 4300; rpm
